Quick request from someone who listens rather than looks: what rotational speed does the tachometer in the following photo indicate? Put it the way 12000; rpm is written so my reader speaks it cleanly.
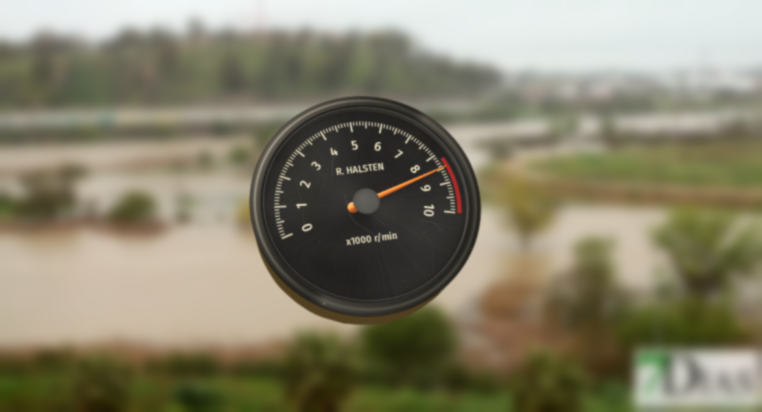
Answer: 8500; rpm
